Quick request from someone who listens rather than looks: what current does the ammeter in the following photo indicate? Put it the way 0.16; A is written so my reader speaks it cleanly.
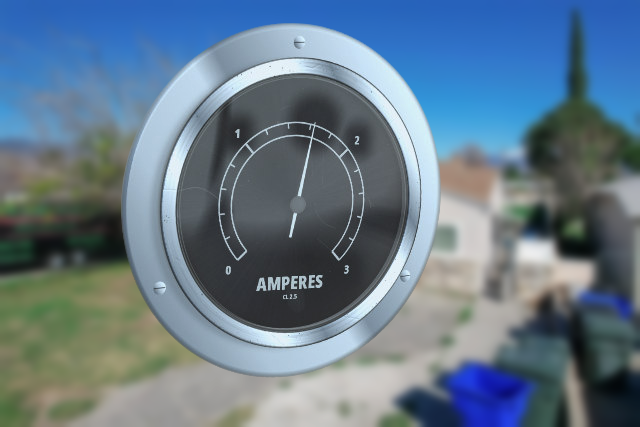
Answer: 1.6; A
